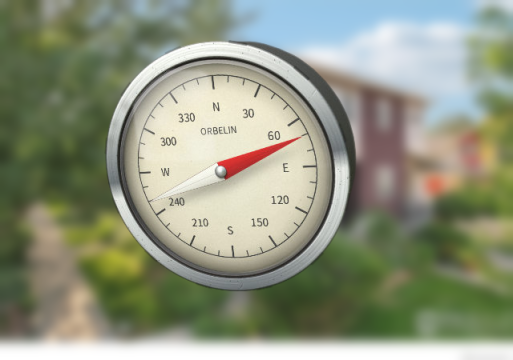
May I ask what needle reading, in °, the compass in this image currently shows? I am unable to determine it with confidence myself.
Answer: 70 °
